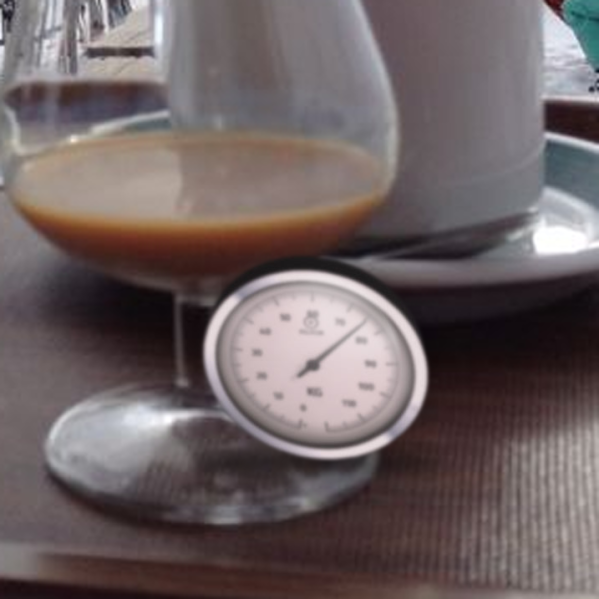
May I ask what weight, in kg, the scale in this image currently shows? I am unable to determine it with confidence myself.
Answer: 75 kg
